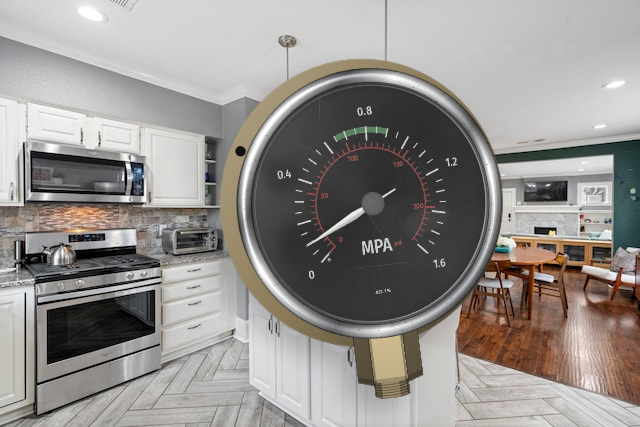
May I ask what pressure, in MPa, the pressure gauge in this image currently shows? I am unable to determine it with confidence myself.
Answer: 0.1 MPa
